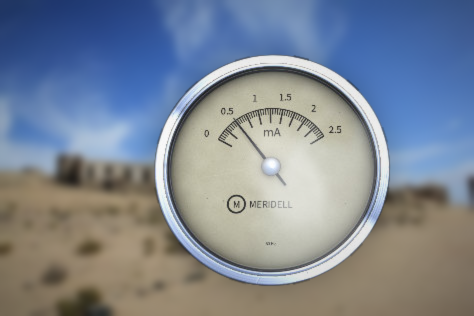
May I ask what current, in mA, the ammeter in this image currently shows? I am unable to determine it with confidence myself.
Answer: 0.5 mA
